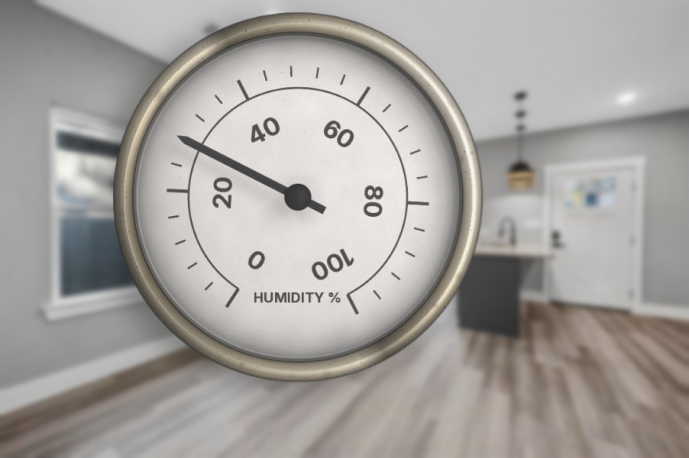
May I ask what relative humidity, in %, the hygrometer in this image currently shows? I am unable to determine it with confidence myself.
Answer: 28 %
